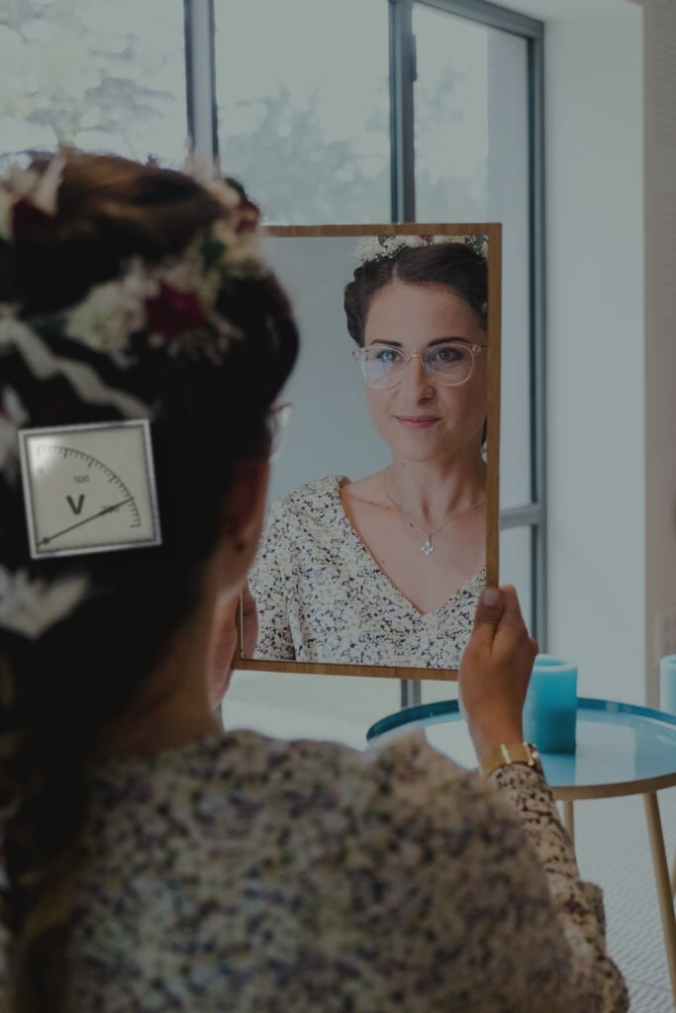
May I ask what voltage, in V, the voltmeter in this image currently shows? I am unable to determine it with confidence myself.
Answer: 200 V
